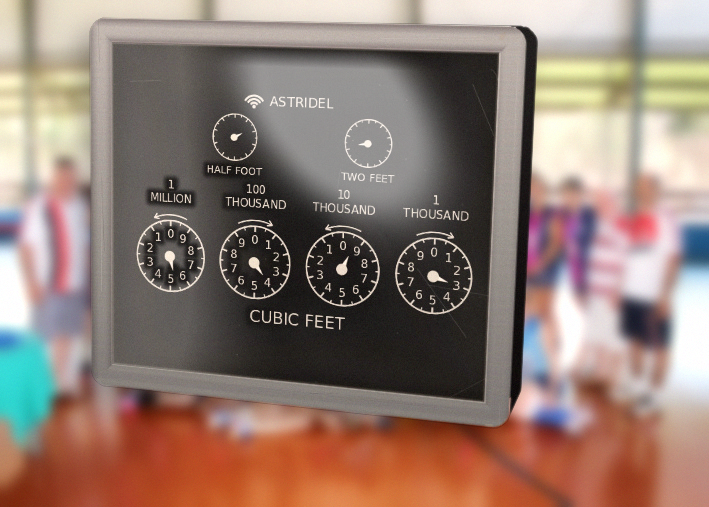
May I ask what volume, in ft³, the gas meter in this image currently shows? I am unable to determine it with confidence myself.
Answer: 539300 ft³
